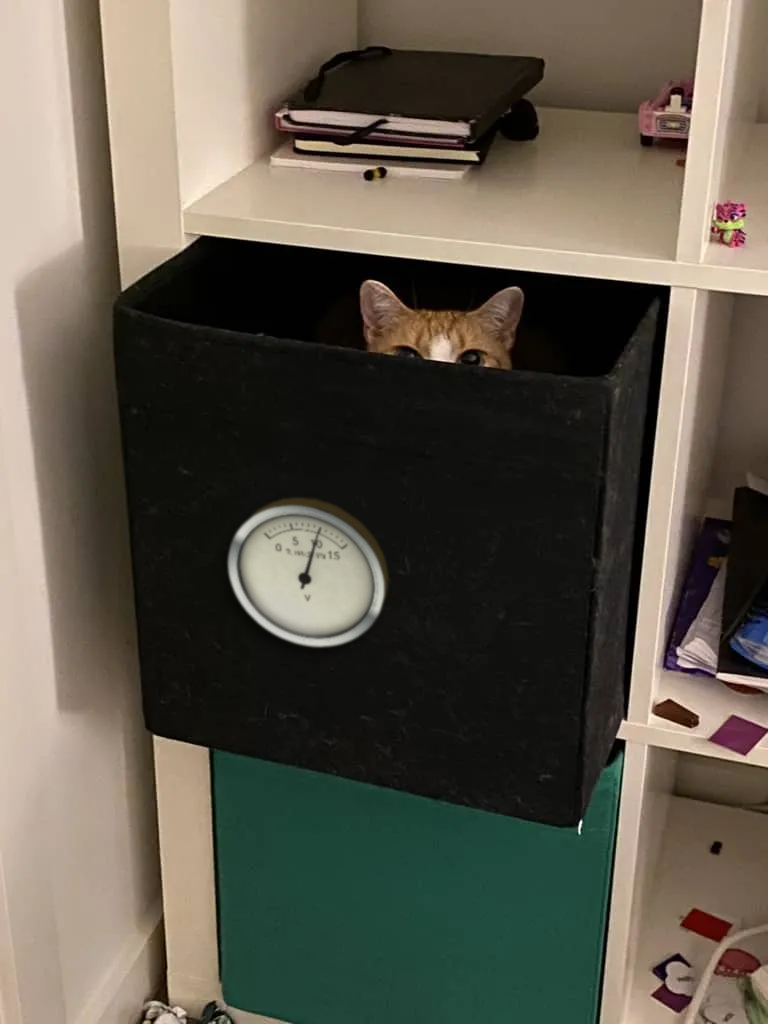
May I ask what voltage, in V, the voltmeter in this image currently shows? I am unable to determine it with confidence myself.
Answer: 10 V
